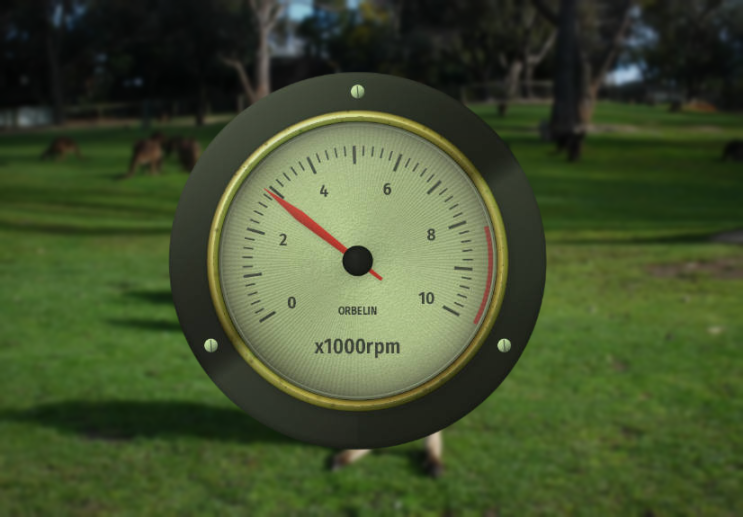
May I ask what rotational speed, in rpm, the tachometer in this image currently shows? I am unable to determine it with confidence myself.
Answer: 2900 rpm
